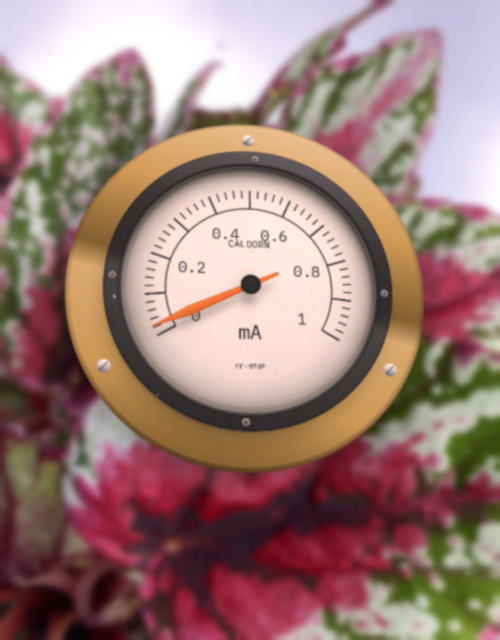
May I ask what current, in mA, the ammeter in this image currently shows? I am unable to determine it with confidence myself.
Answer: 0.02 mA
